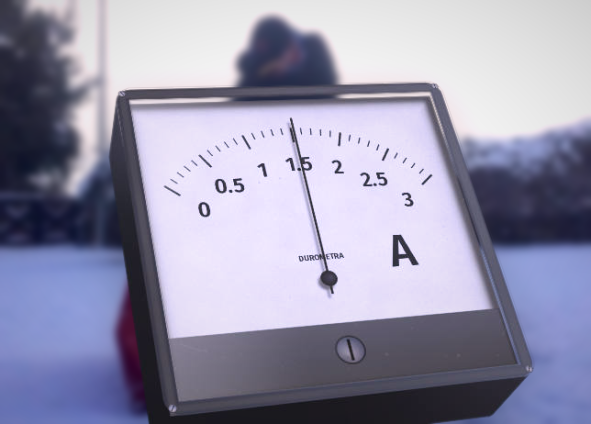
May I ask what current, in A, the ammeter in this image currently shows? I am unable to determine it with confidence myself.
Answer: 1.5 A
